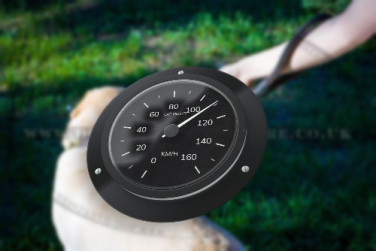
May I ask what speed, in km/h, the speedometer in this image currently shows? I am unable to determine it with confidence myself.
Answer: 110 km/h
